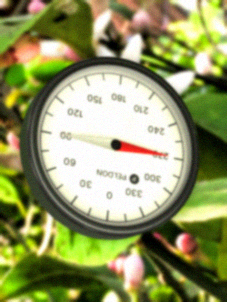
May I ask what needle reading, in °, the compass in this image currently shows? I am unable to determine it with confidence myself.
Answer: 270 °
